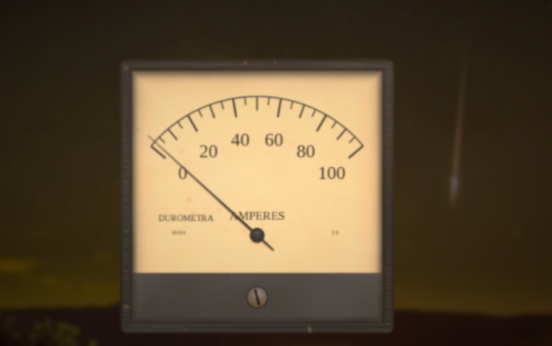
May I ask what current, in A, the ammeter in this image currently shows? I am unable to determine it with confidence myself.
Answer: 2.5 A
